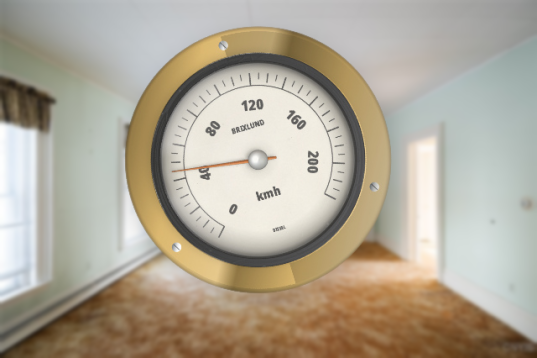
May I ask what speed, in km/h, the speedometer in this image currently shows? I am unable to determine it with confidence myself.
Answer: 45 km/h
